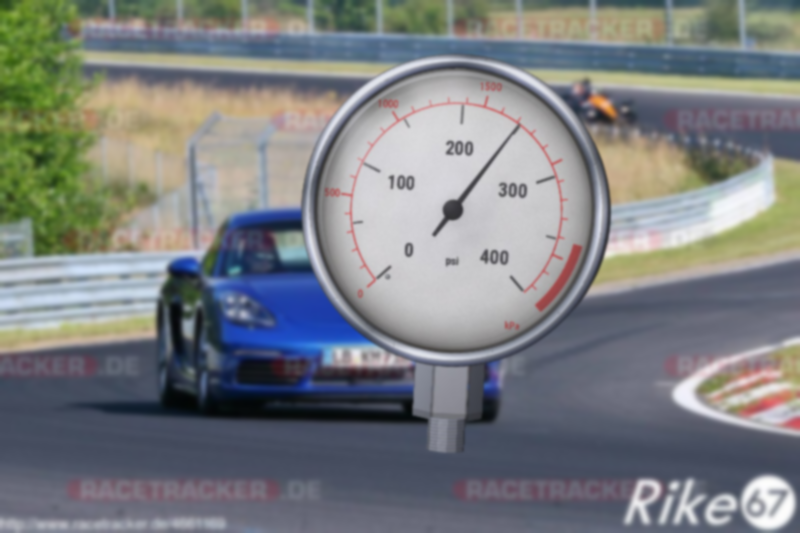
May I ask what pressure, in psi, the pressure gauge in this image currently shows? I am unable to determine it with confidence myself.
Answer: 250 psi
